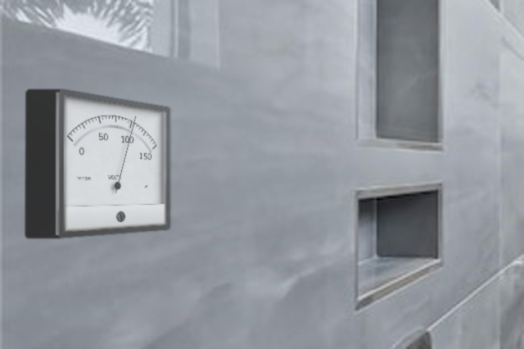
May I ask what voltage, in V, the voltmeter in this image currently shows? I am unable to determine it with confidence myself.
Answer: 100 V
